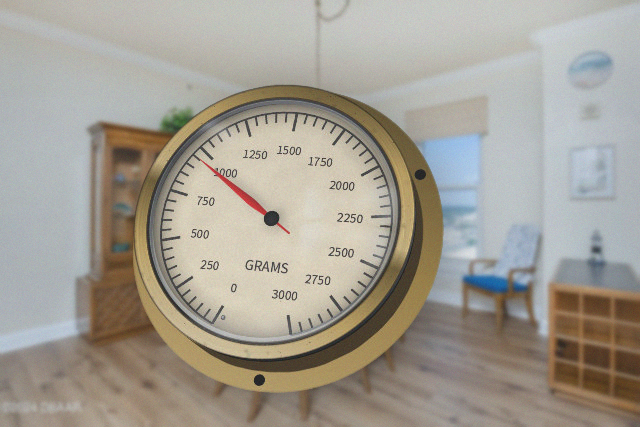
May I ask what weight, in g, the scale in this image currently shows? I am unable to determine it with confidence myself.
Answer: 950 g
